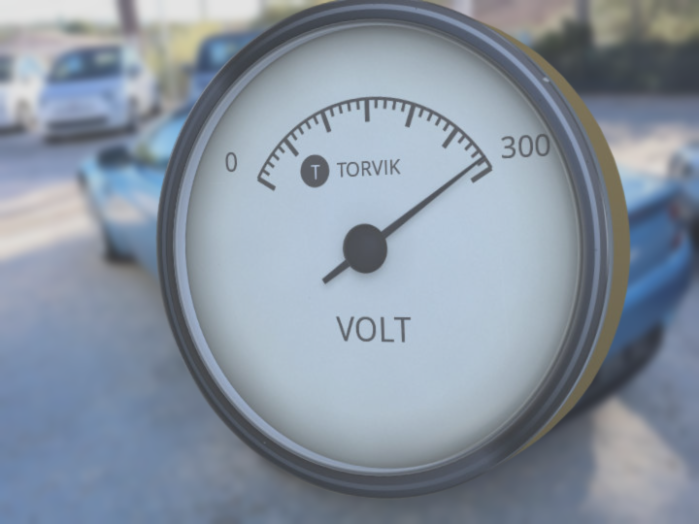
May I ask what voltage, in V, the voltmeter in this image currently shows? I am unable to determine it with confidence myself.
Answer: 290 V
